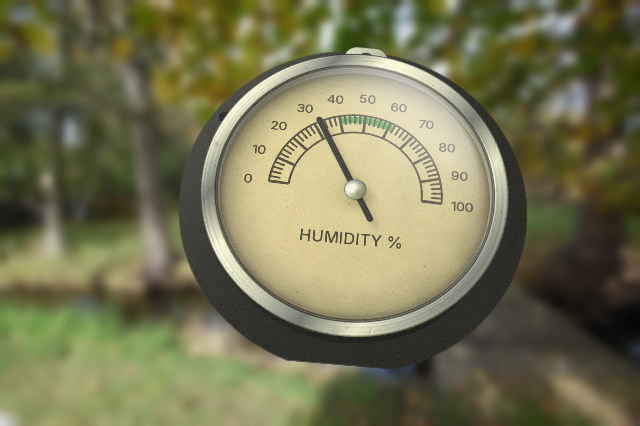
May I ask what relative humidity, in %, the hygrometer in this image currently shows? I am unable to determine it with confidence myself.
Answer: 32 %
